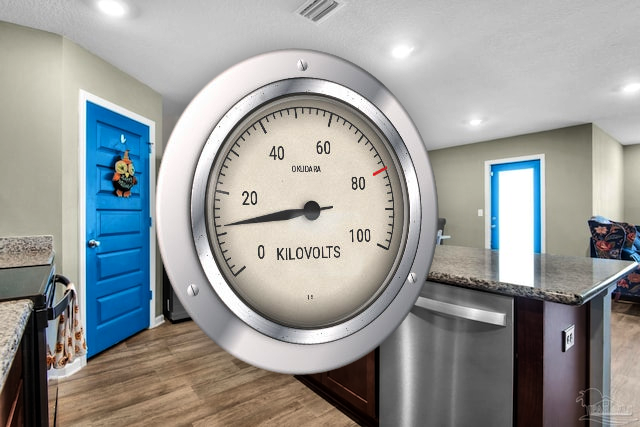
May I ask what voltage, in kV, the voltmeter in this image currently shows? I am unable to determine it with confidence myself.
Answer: 12 kV
